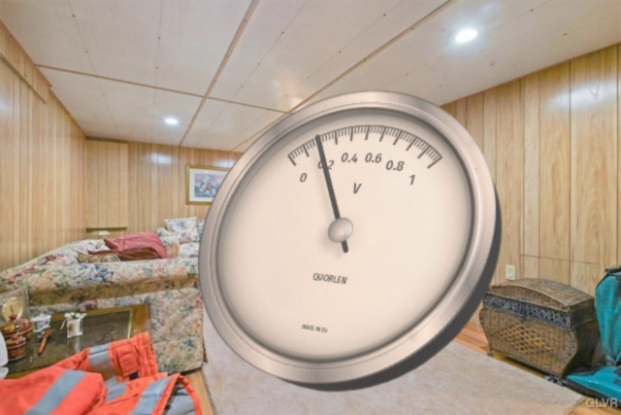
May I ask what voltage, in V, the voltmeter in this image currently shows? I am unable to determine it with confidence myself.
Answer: 0.2 V
